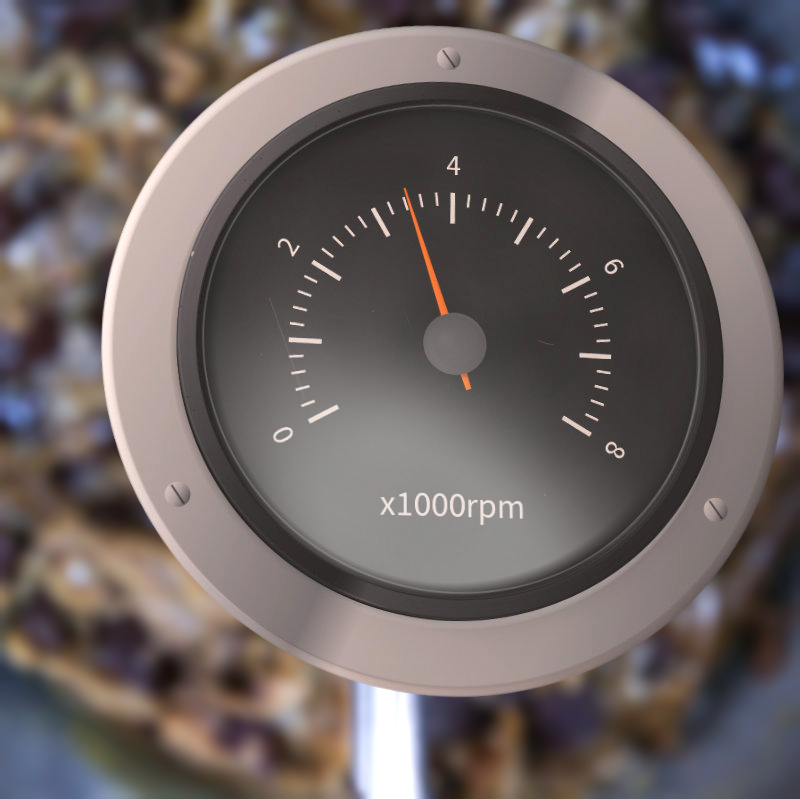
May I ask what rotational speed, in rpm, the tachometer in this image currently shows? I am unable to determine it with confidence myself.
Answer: 3400 rpm
